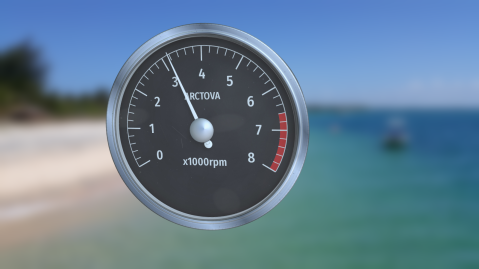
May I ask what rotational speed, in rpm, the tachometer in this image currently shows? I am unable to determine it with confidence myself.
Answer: 3200 rpm
